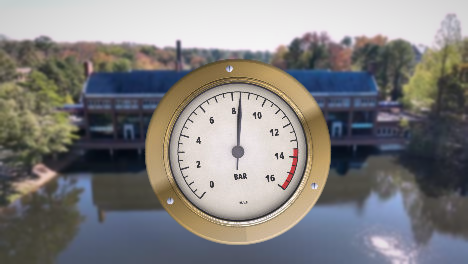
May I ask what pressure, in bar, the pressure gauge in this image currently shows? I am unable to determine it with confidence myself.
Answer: 8.5 bar
